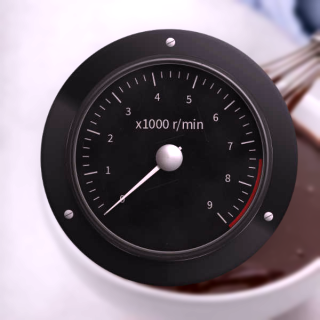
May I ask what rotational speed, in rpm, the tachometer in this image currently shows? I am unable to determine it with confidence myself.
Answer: 0 rpm
